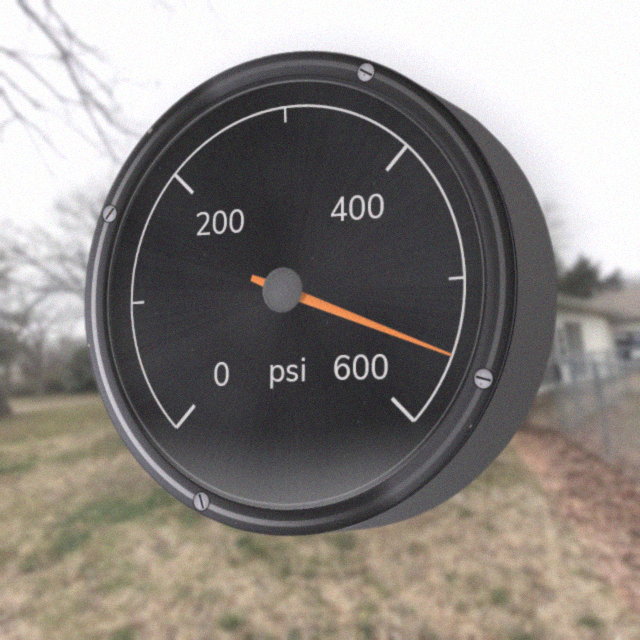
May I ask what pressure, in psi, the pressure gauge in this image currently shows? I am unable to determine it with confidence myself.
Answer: 550 psi
